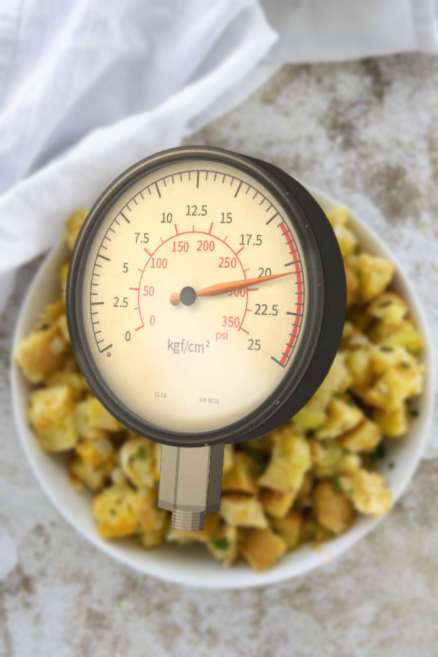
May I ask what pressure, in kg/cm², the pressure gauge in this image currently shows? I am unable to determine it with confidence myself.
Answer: 20.5 kg/cm²
